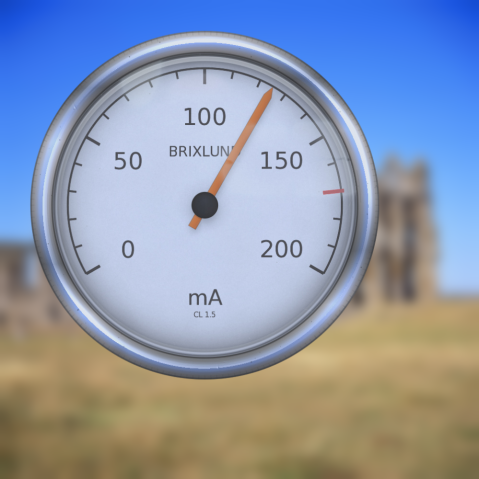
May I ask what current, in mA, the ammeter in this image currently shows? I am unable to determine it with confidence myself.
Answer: 125 mA
